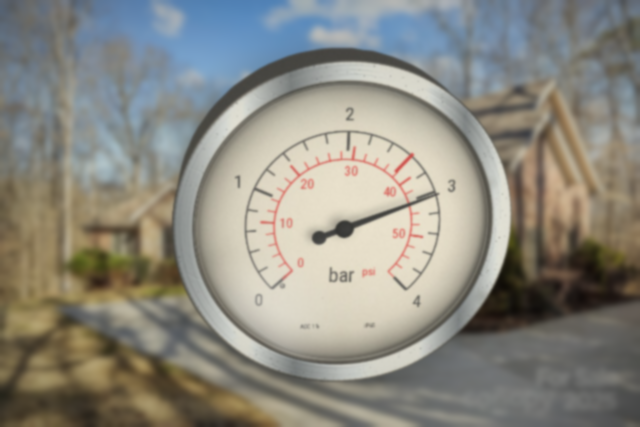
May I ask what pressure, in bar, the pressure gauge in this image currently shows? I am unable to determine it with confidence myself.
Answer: 3 bar
